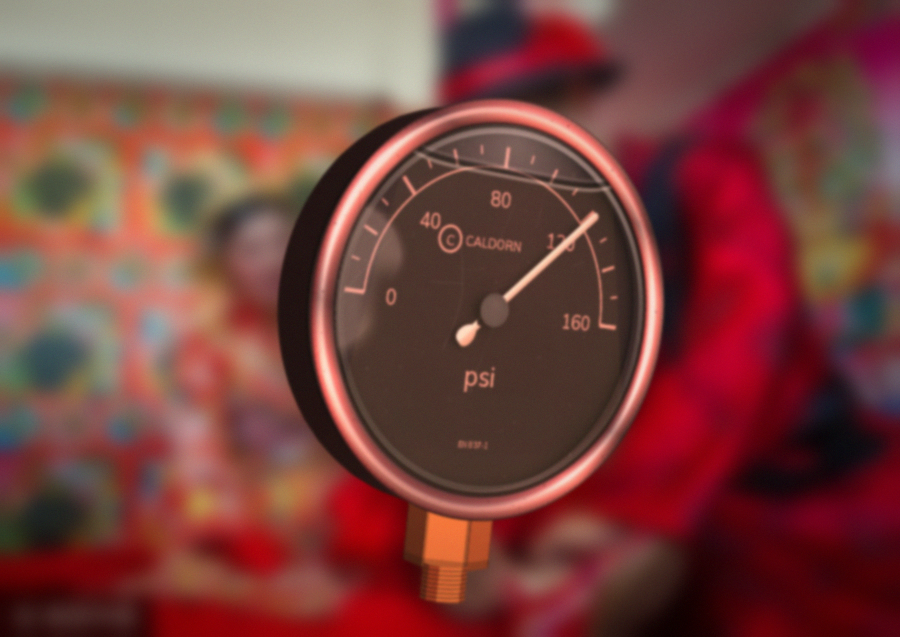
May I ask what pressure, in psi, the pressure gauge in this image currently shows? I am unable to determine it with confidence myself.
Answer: 120 psi
